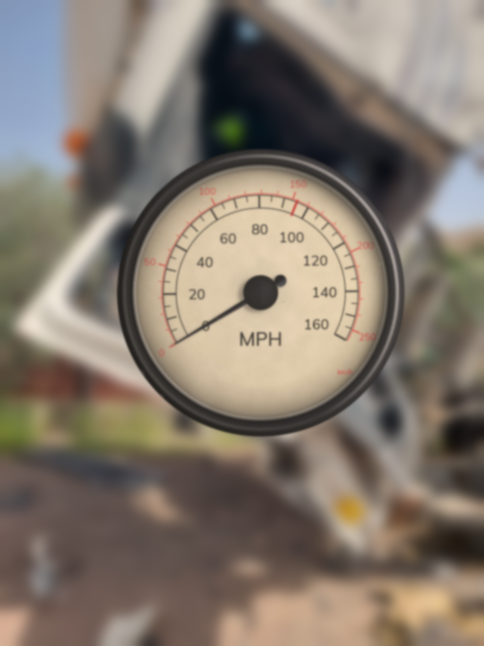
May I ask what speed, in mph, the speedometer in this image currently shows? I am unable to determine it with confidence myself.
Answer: 0 mph
